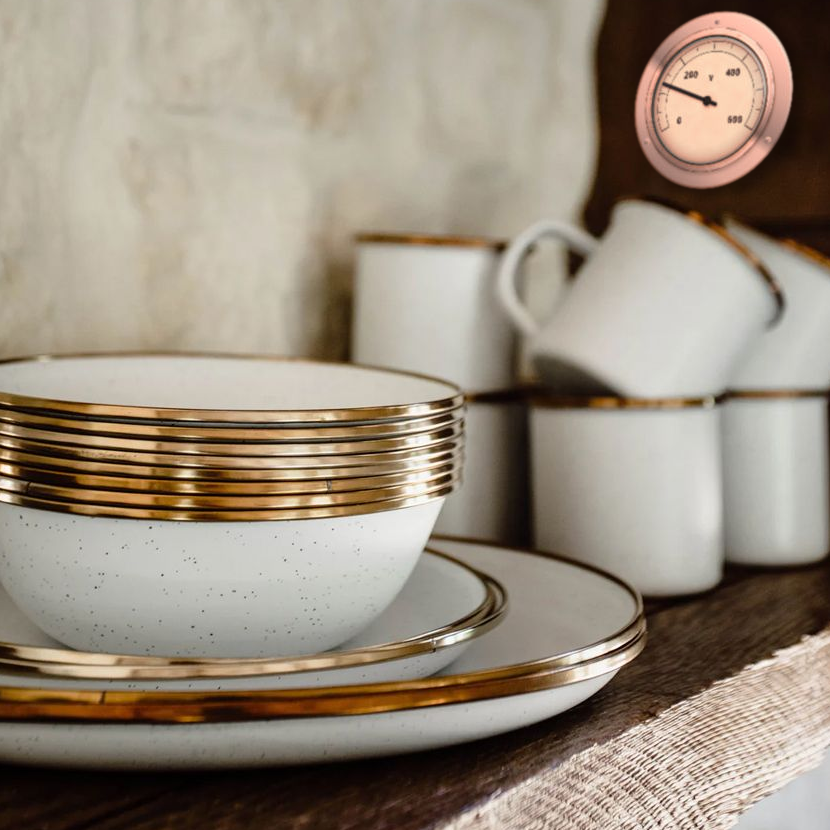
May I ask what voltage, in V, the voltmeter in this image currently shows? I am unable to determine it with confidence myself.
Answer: 125 V
